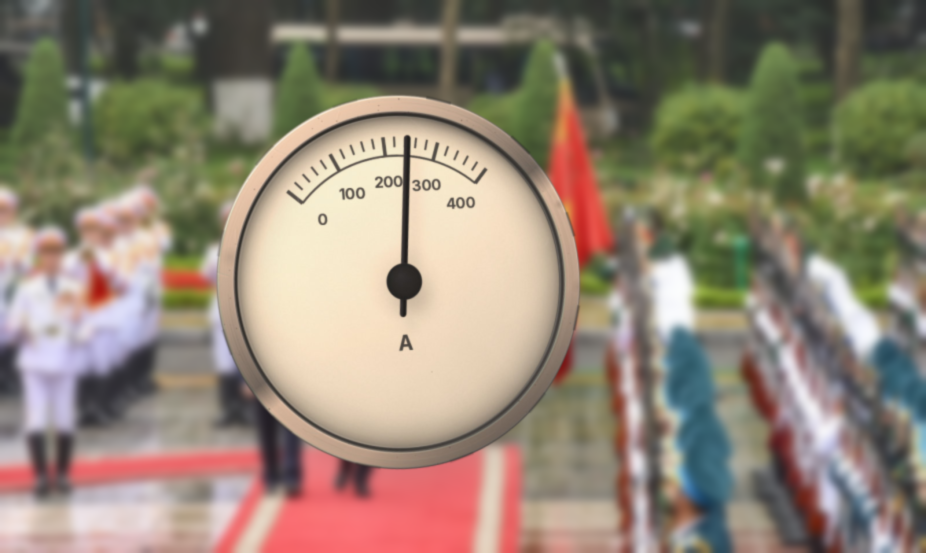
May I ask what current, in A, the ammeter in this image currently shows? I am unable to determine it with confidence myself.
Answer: 240 A
